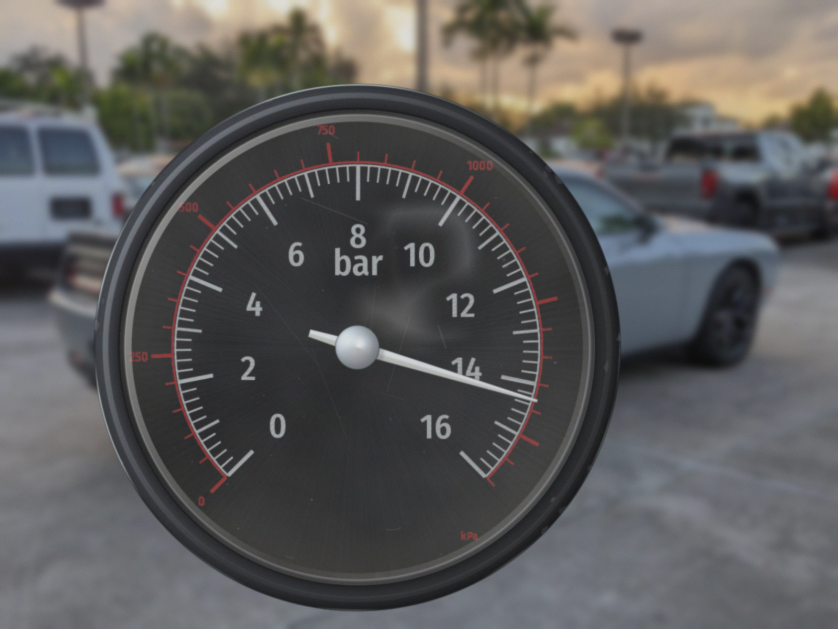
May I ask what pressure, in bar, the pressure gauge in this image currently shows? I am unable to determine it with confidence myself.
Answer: 14.3 bar
